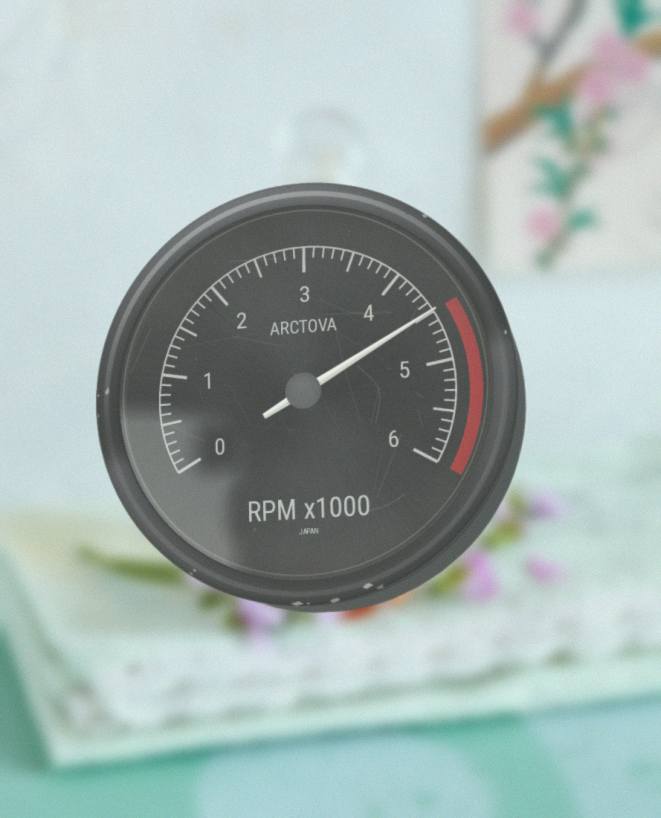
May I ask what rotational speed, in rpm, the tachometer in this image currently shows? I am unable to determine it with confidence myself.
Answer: 4500 rpm
